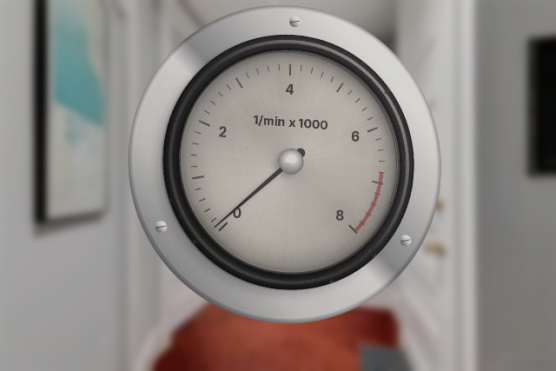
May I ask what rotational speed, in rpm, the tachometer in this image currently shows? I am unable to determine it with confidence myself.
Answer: 100 rpm
